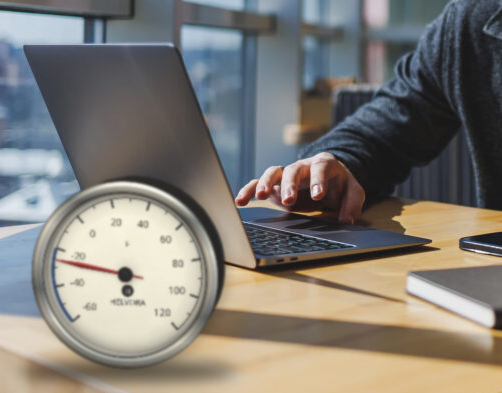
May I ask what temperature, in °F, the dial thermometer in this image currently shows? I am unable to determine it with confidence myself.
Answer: -25 °F
